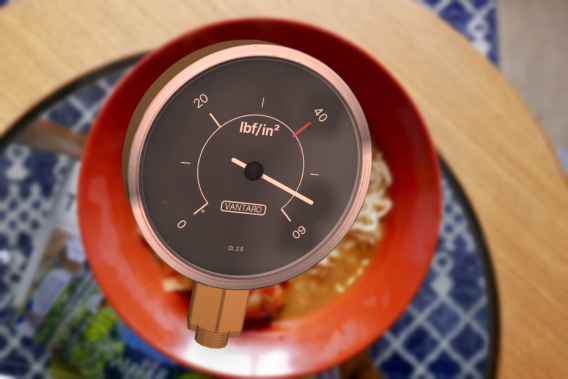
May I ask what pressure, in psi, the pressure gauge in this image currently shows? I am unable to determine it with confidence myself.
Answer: 55 psi
